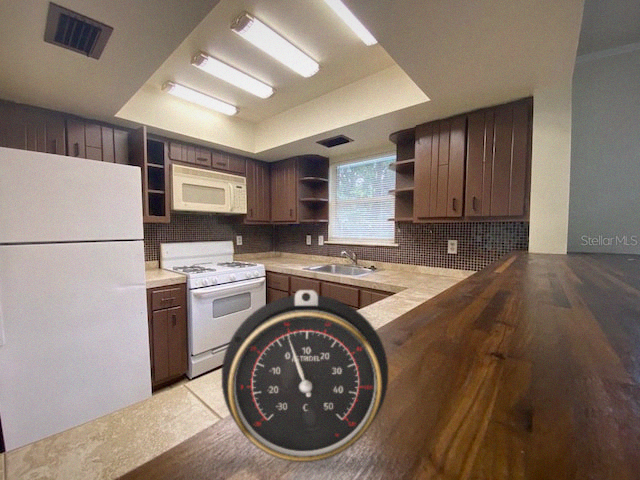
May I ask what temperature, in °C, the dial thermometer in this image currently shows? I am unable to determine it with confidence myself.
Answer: 4 °C
